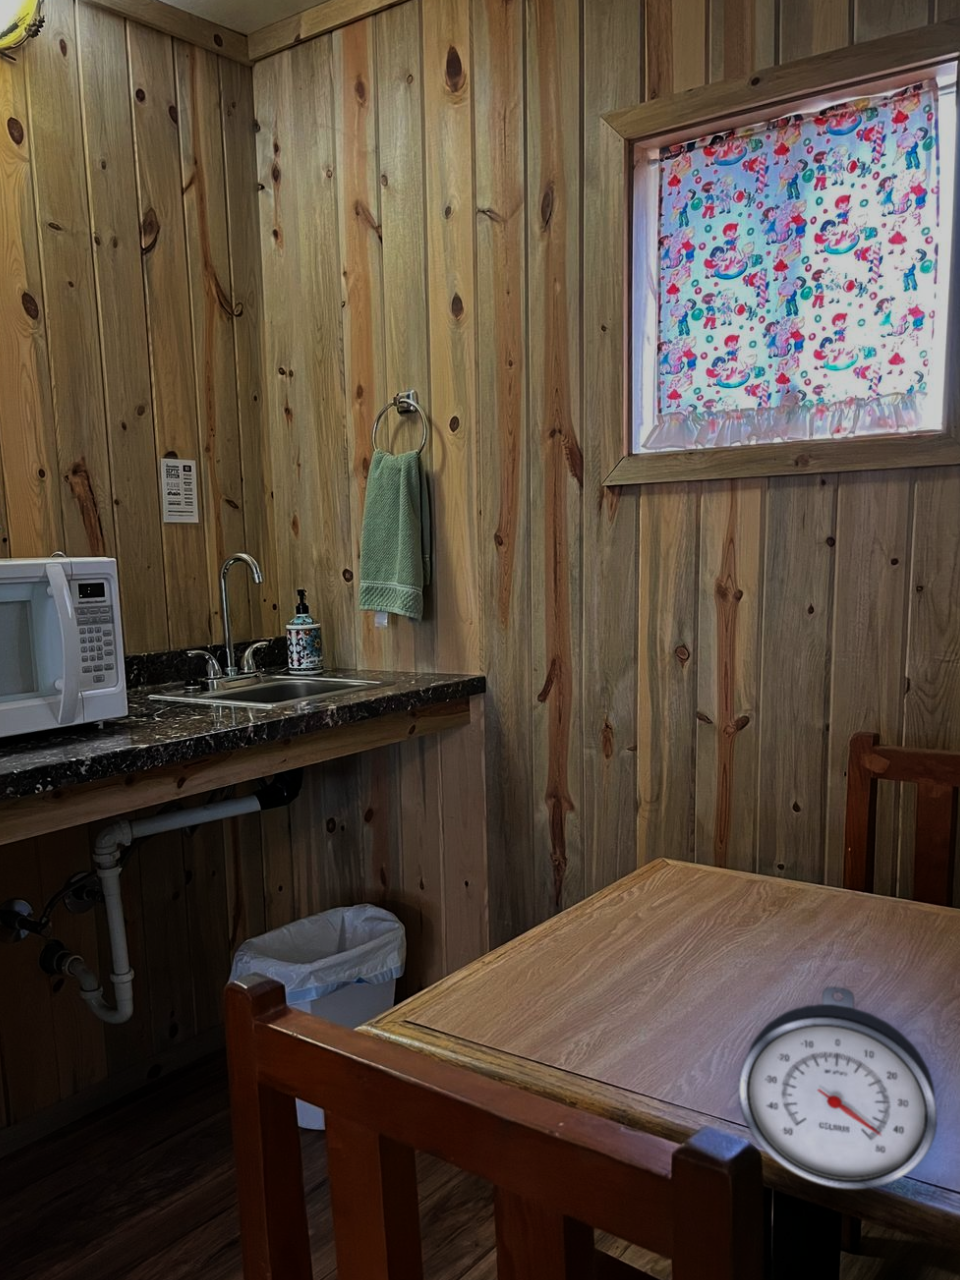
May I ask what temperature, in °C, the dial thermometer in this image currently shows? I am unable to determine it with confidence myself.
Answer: 45 °C
